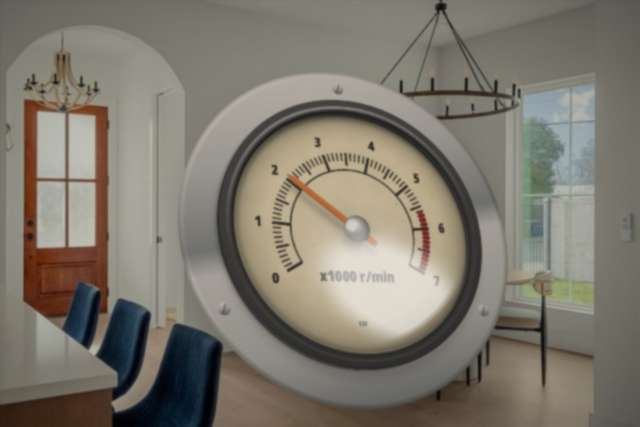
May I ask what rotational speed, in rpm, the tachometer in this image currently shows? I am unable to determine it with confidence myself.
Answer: 2000 rpm
